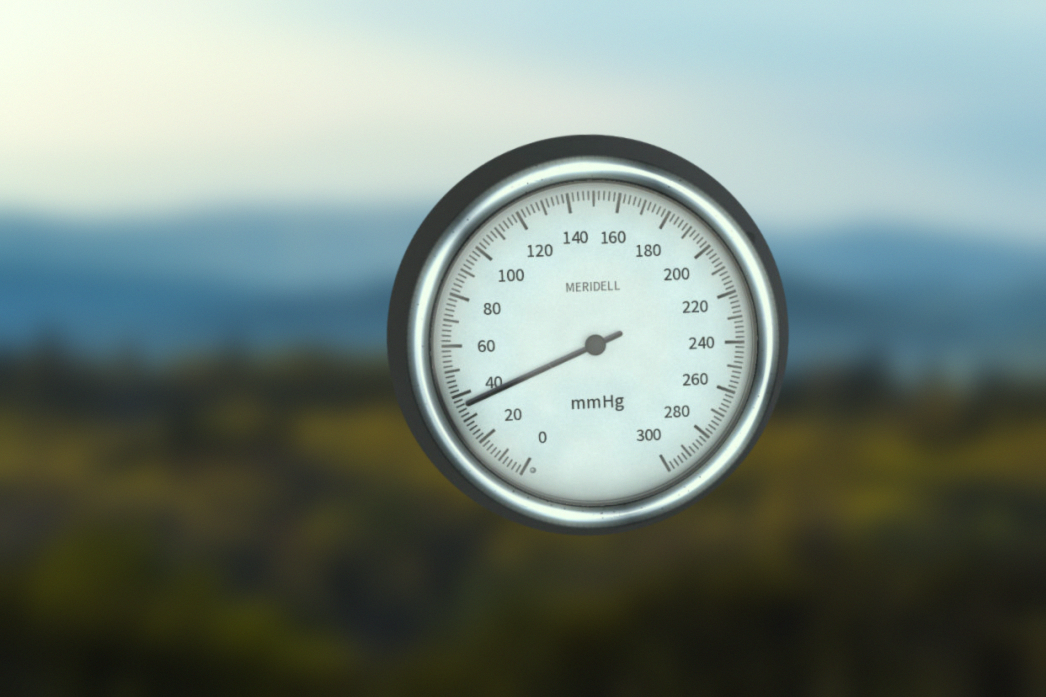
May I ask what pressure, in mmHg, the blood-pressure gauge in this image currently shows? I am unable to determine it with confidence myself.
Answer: 36 mmHg
